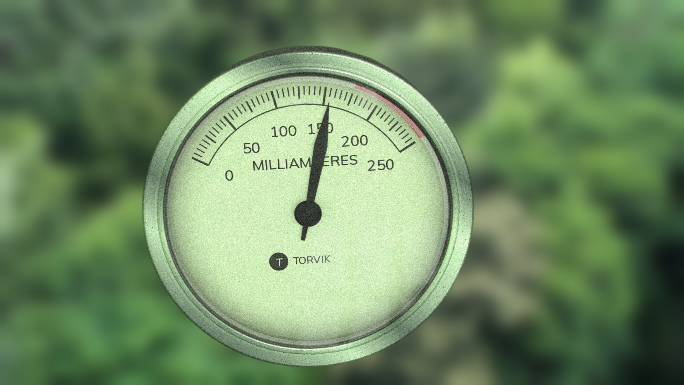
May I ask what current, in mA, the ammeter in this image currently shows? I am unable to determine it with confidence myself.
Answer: 155 mA
